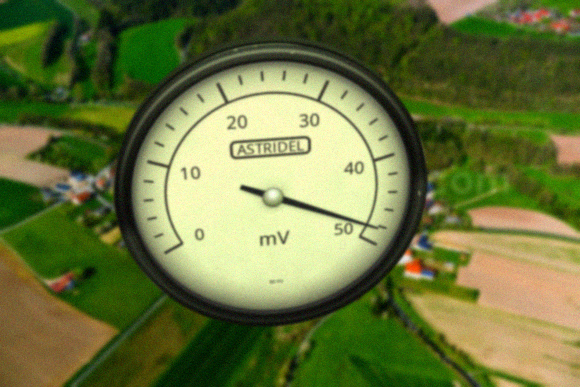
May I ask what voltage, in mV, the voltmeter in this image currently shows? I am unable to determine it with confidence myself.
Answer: 48 mV
